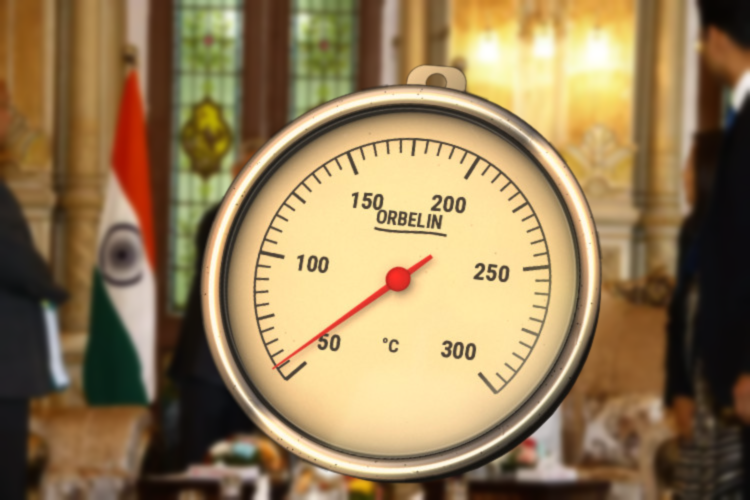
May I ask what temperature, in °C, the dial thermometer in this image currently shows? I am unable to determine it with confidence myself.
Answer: 55 °C
